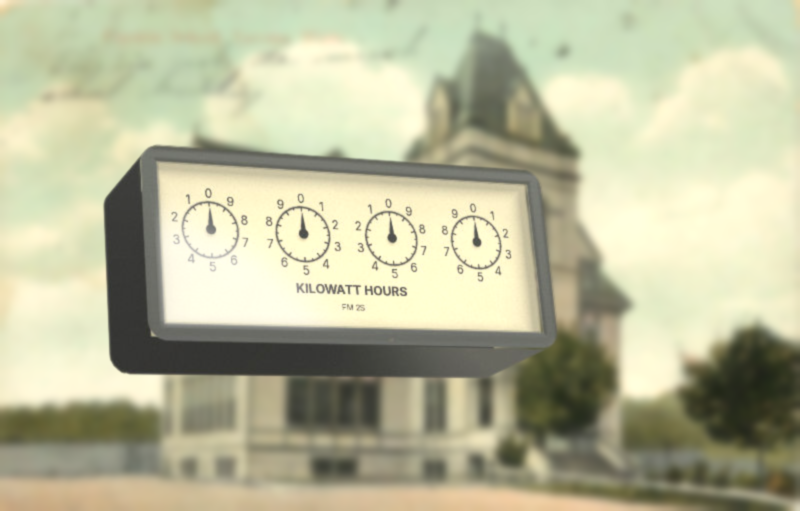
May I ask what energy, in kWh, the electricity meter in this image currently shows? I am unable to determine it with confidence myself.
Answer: 0 kWh
